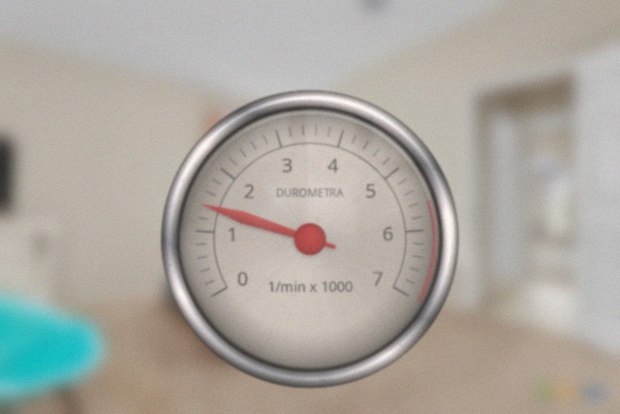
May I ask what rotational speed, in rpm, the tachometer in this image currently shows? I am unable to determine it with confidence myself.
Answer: 1400 rpm
